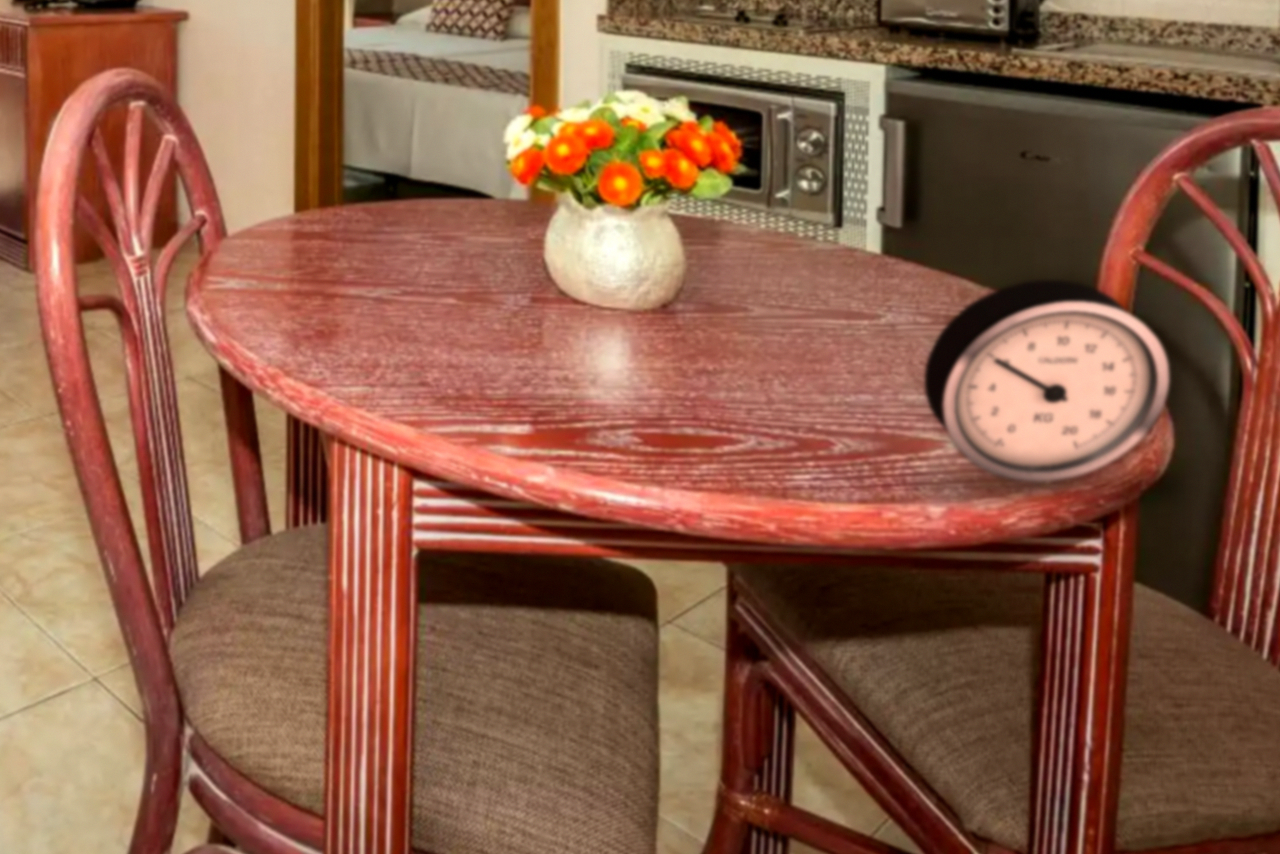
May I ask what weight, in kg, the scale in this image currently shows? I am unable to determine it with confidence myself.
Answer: 6 kg
